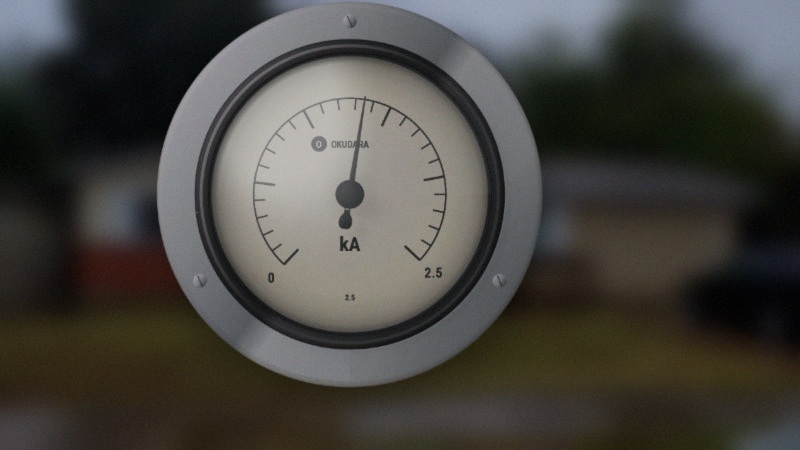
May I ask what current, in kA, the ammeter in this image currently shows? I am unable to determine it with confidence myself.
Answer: 1.35 kA
